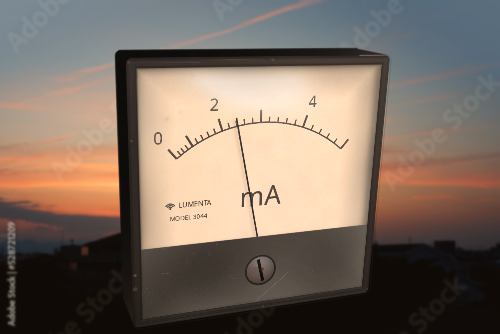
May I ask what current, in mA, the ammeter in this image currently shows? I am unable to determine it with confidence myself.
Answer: 2.4 mA
